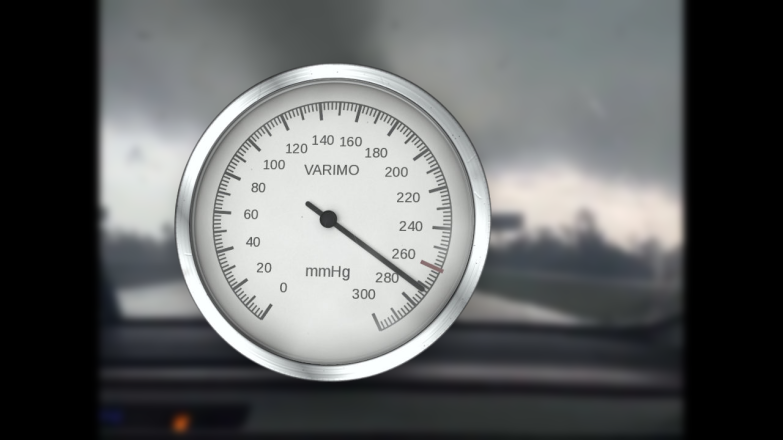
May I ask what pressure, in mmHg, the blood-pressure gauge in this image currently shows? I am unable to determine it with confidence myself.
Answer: 272 mmHg
